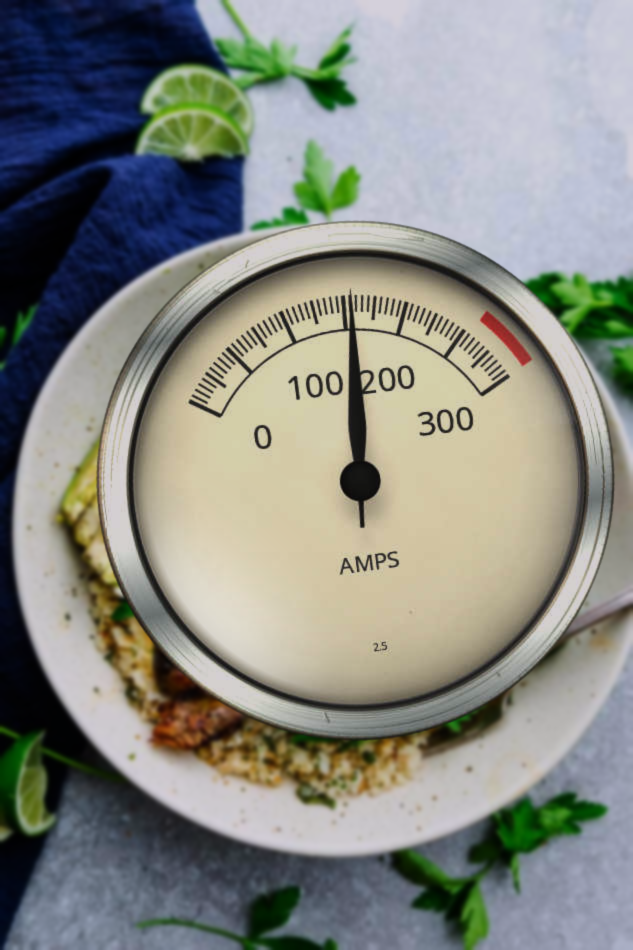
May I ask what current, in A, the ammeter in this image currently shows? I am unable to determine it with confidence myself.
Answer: 155 A
